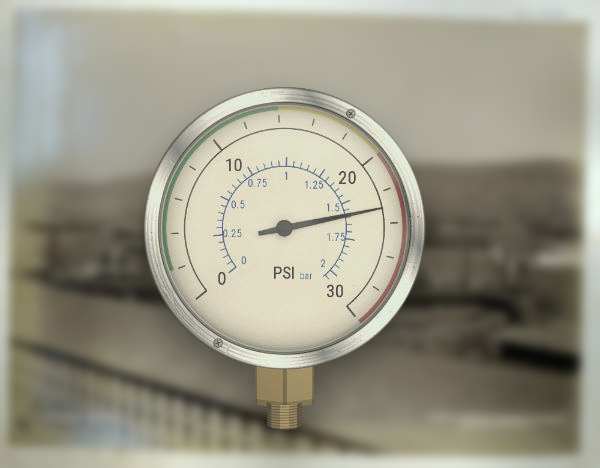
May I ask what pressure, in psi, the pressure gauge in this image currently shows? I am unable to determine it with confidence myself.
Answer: 23 psi
